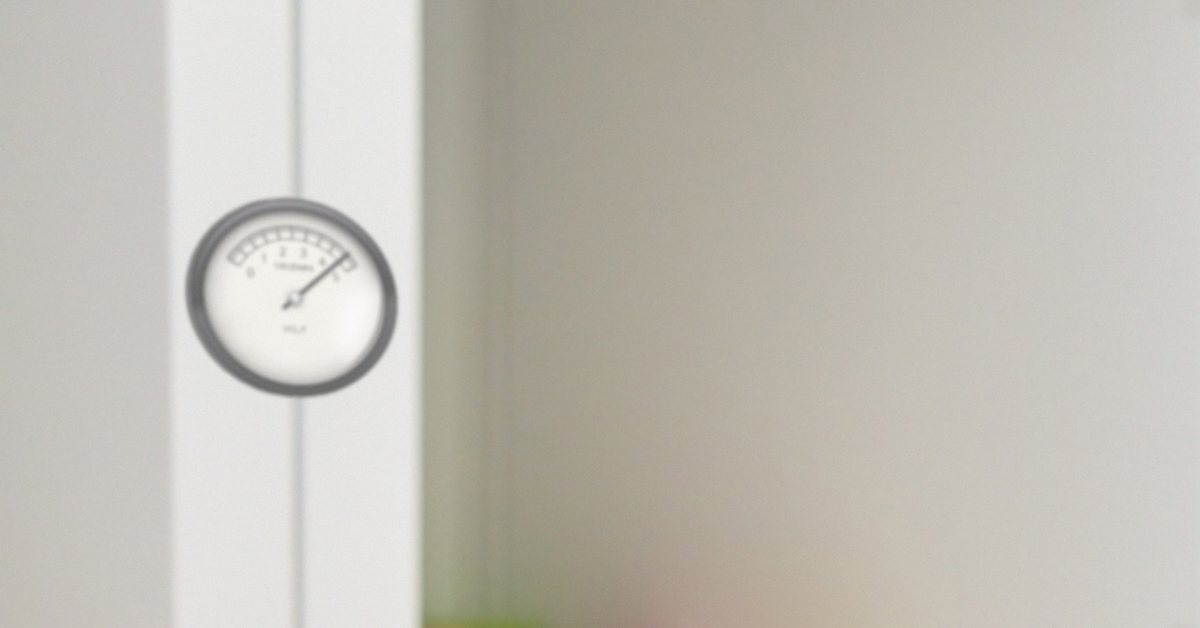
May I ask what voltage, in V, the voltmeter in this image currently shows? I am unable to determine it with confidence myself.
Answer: 4.5 V
